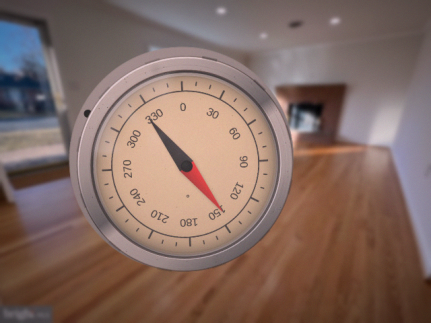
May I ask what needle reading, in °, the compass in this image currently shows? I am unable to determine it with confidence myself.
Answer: 145 °
